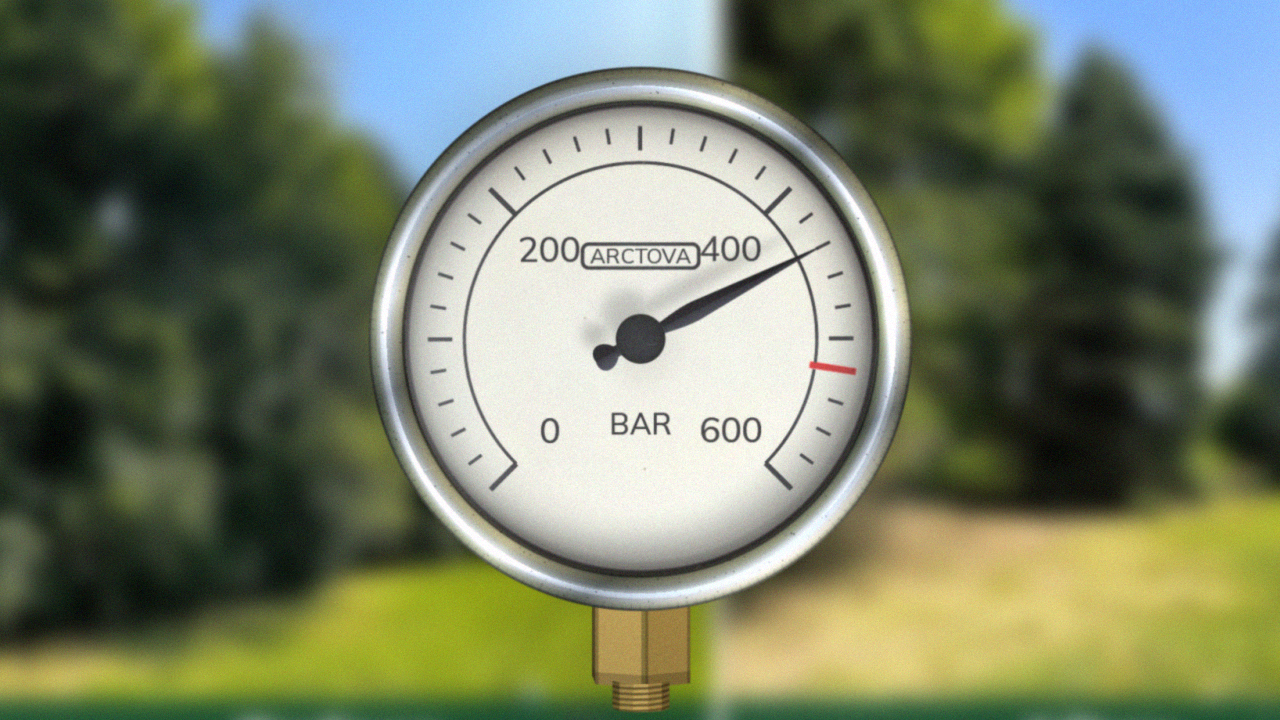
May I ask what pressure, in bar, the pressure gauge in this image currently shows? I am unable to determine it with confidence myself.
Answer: 440 bar
